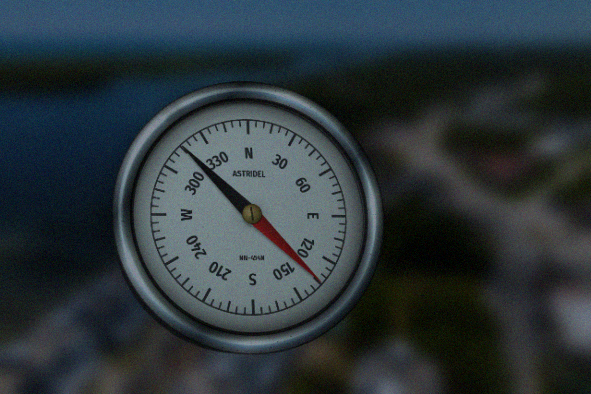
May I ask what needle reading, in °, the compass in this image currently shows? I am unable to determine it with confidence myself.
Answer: 135 °
